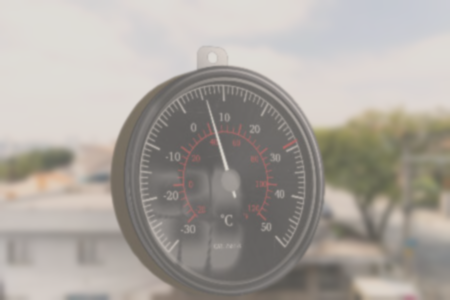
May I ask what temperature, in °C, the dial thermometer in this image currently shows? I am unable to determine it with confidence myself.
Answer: 5 °C
